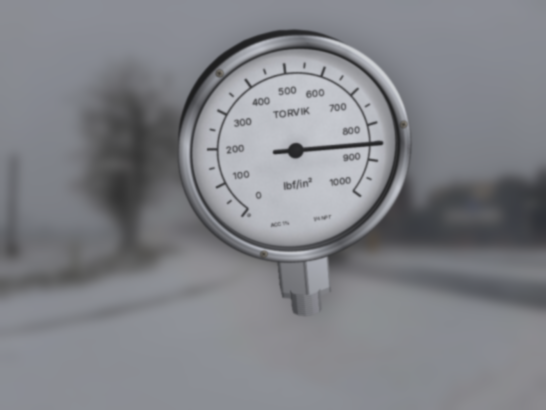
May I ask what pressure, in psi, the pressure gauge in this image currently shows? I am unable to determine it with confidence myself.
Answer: 850 psi
